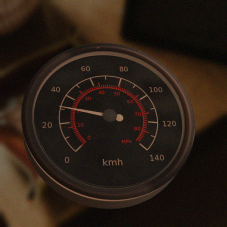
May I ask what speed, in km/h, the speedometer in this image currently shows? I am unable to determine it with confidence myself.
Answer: 30 km/h
